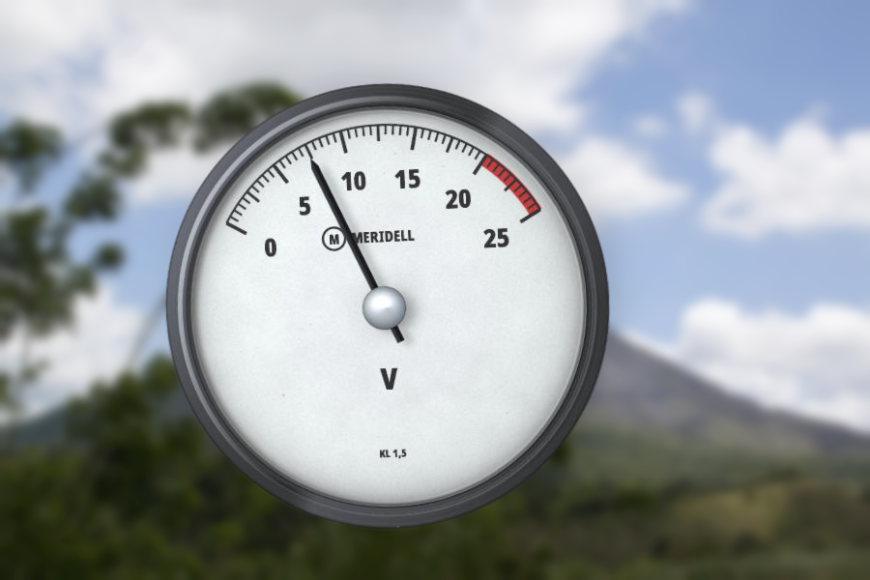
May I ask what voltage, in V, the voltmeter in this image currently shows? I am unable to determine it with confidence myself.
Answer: 7.5 V
